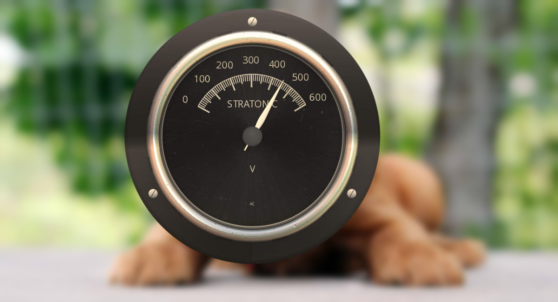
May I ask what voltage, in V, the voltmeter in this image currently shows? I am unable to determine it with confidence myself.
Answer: 450 V
